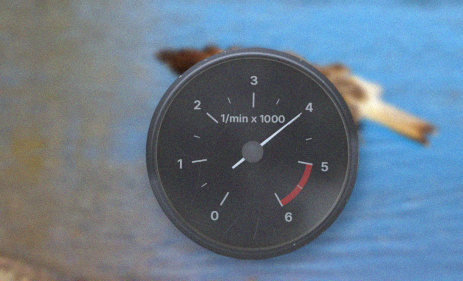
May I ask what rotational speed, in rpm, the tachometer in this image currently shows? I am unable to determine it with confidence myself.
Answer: 4000 rpm
